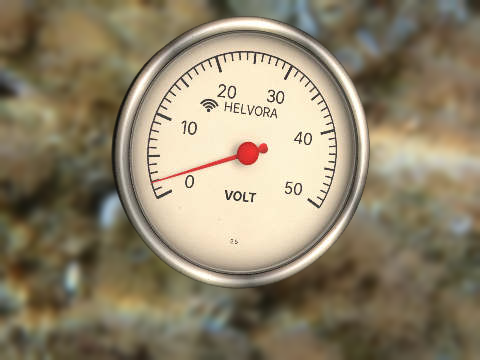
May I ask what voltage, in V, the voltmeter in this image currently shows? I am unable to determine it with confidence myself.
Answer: 2 V
